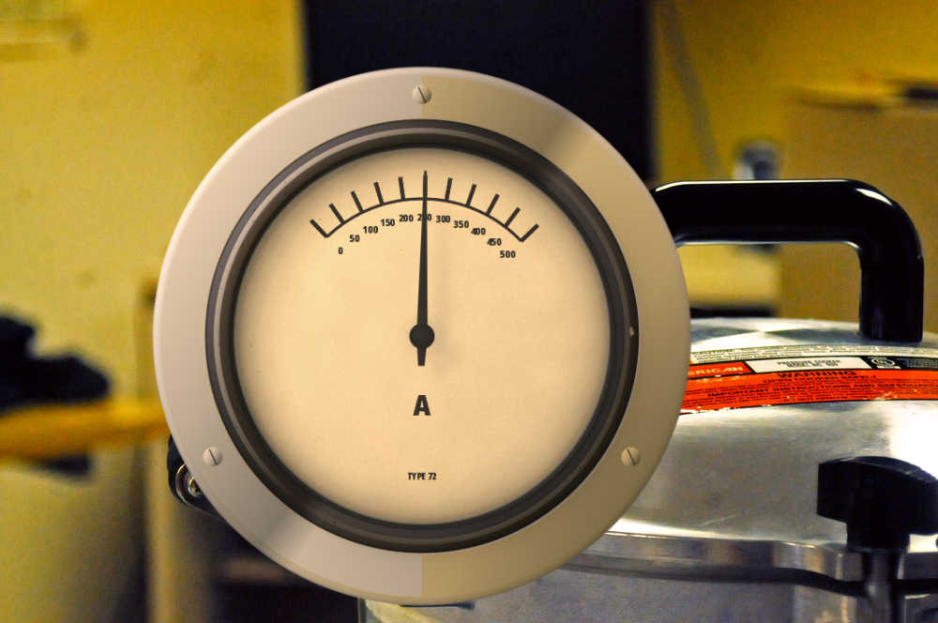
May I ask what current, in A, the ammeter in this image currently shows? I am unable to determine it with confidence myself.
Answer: 250 A
